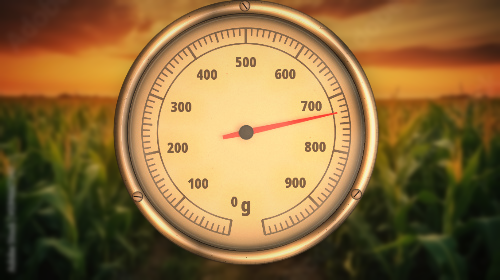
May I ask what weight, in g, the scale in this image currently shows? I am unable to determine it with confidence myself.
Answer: 730 g
